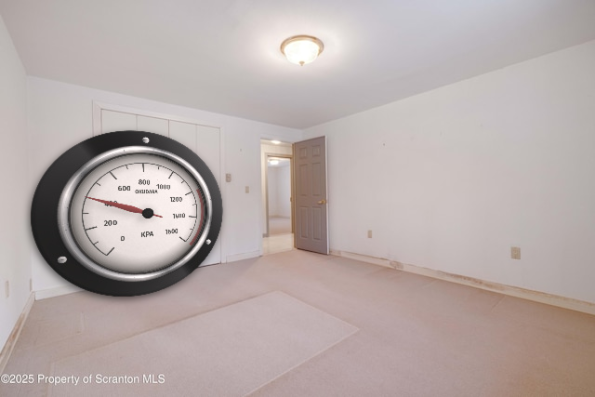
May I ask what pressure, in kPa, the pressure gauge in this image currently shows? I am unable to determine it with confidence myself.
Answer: 400 kPa
